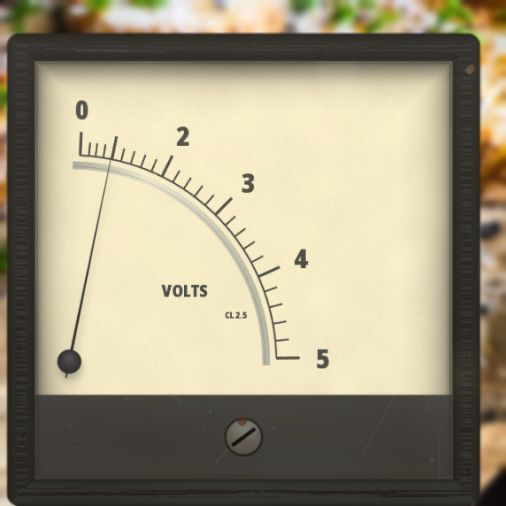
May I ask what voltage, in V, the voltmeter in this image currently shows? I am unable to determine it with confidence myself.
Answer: 1 V
